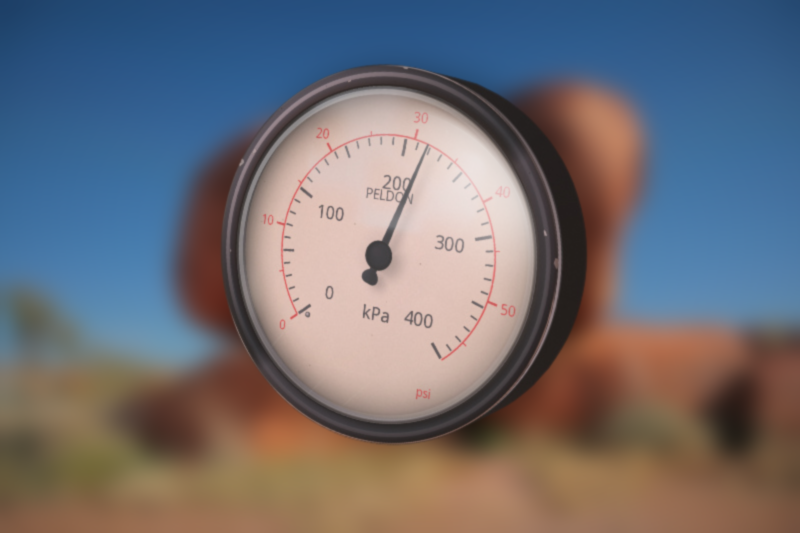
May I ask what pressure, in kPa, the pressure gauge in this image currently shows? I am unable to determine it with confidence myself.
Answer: 220 kPa
